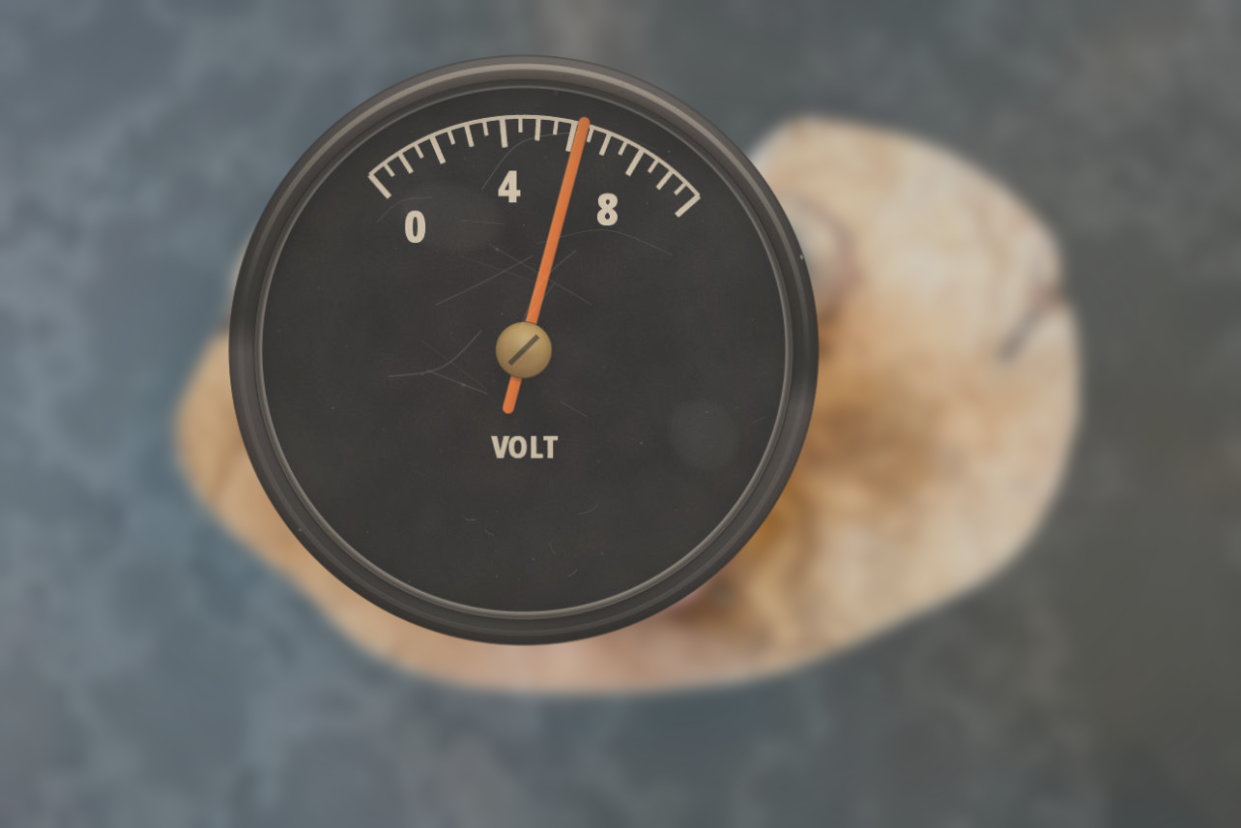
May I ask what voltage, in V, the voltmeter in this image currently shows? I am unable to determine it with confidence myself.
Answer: 6.25 V
